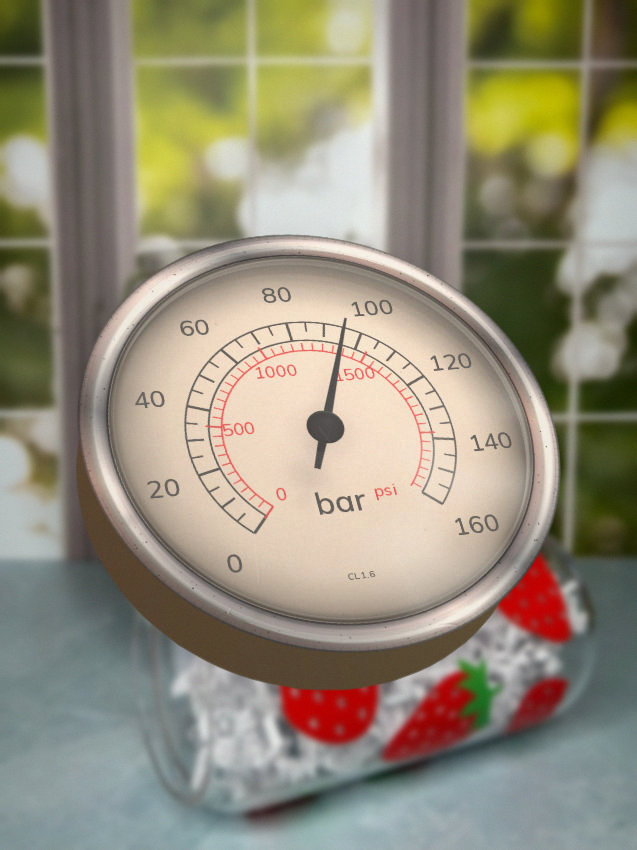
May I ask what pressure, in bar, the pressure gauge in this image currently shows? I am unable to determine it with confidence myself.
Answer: 95 bar
